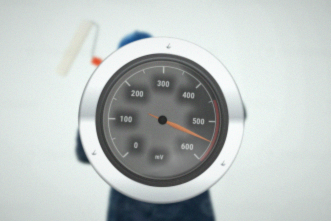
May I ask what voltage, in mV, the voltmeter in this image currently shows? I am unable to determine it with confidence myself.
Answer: 550 mV
